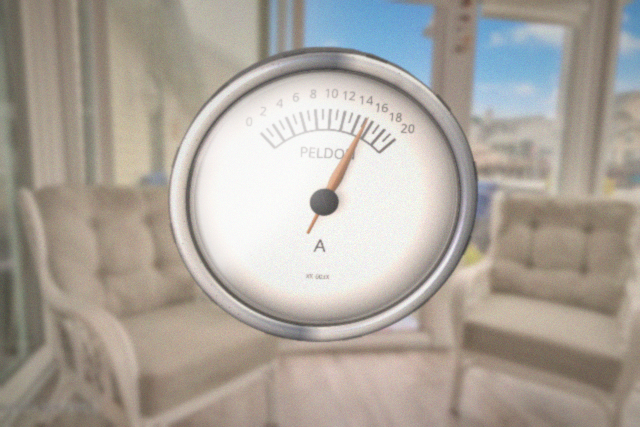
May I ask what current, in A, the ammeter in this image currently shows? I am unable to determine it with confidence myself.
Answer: 15 A
